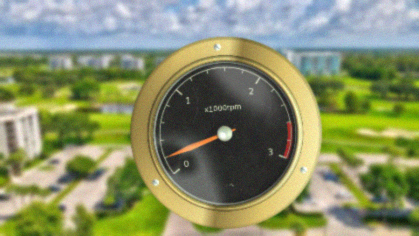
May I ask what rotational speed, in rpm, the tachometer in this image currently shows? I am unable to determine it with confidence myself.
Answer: 200 rpm
